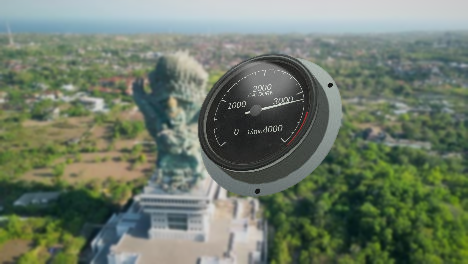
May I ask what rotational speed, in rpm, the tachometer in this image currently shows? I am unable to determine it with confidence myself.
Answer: 3200 rpm
